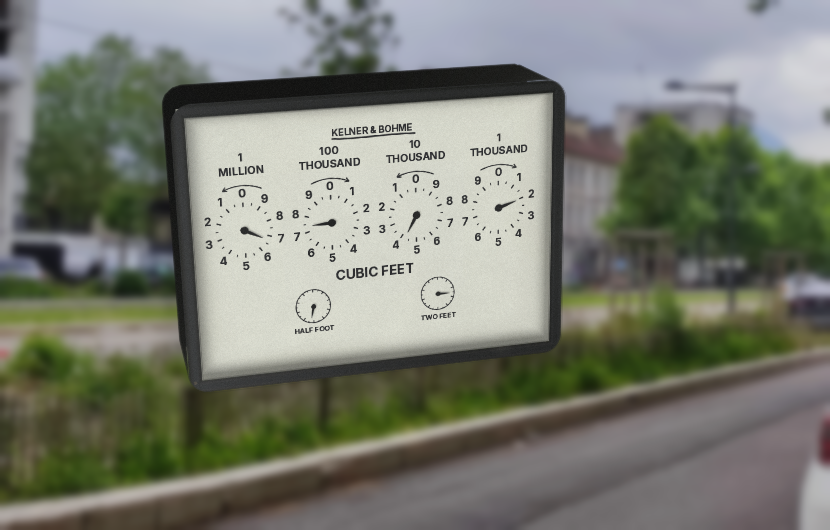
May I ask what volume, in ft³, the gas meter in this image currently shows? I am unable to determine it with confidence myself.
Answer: 674200 ft³
